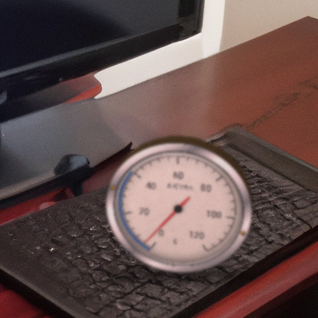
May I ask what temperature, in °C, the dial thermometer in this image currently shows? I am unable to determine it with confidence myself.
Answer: 4 °C
